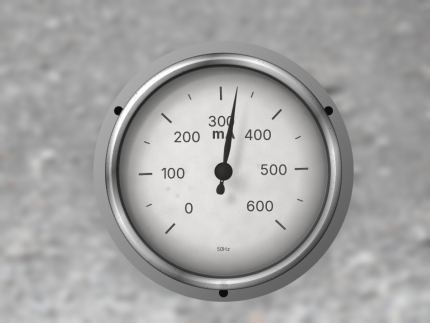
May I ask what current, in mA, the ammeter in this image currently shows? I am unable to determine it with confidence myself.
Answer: 325 mA
